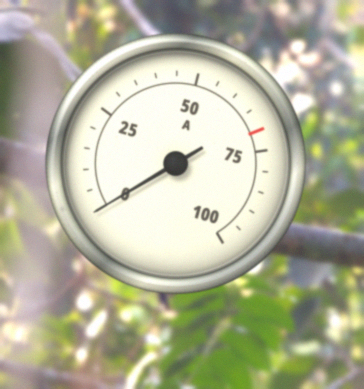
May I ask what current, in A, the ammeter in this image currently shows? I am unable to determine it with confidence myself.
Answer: 0 A
